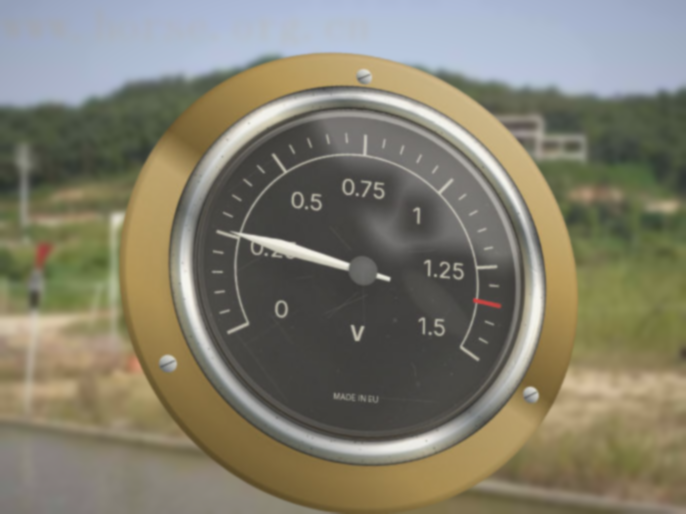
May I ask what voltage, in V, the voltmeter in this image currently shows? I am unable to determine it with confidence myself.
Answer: 0.25 V
